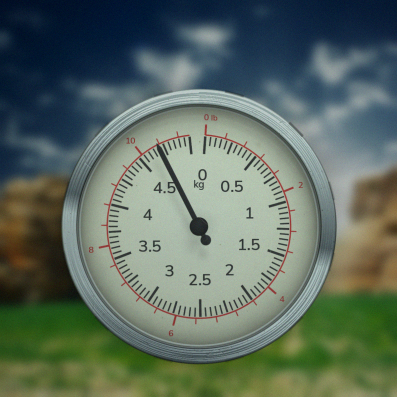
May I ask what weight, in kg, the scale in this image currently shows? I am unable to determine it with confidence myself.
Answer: 4.7 kg
